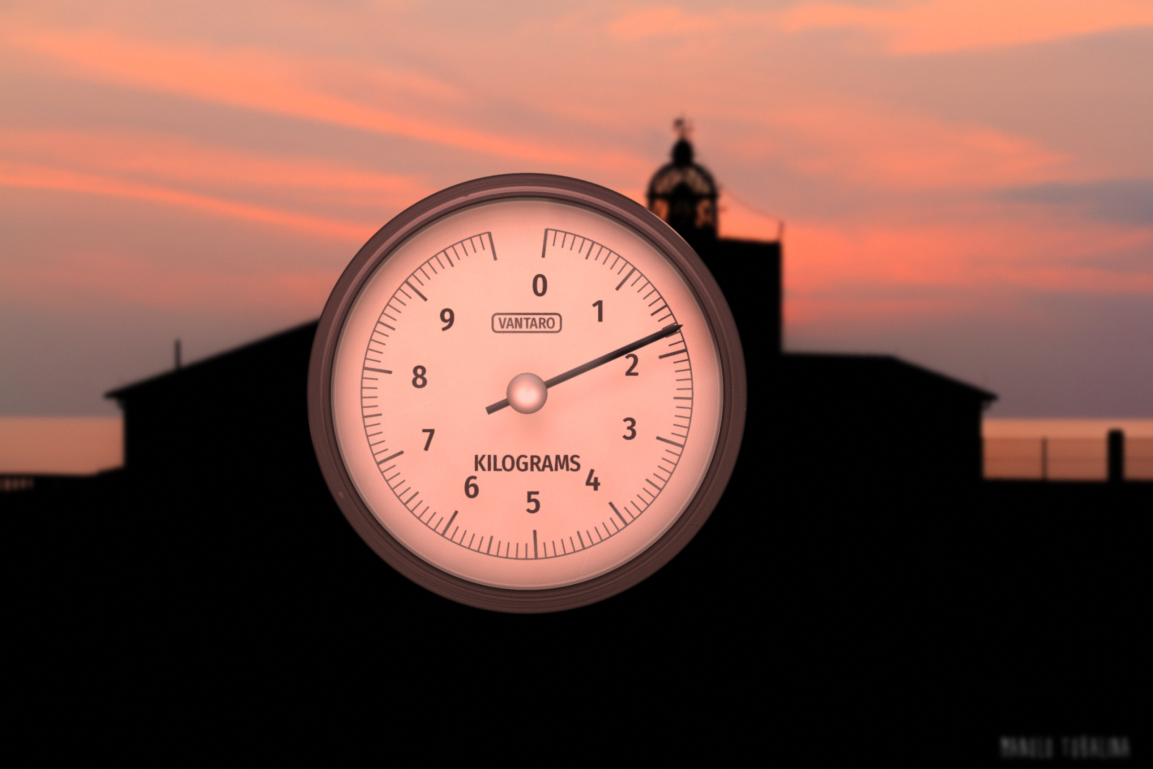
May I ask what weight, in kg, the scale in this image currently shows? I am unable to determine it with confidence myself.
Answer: 1.75 kg
